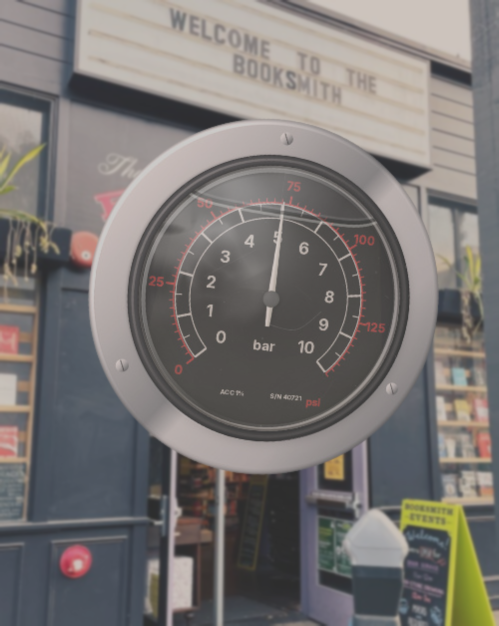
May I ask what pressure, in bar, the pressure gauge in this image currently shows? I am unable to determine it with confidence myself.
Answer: 5 bar
